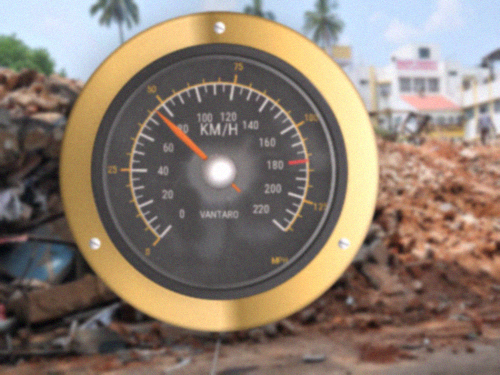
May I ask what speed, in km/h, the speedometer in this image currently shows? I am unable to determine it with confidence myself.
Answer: 75 km/h
